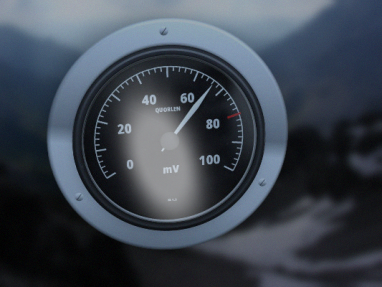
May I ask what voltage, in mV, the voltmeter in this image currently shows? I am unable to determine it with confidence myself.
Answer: 66 mV
